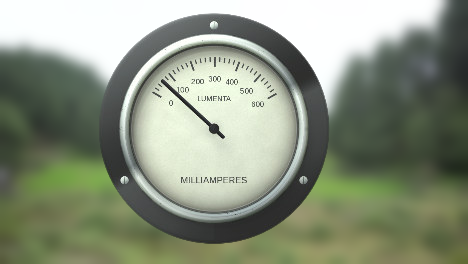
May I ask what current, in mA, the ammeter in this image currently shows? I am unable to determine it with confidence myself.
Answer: 60 mA
